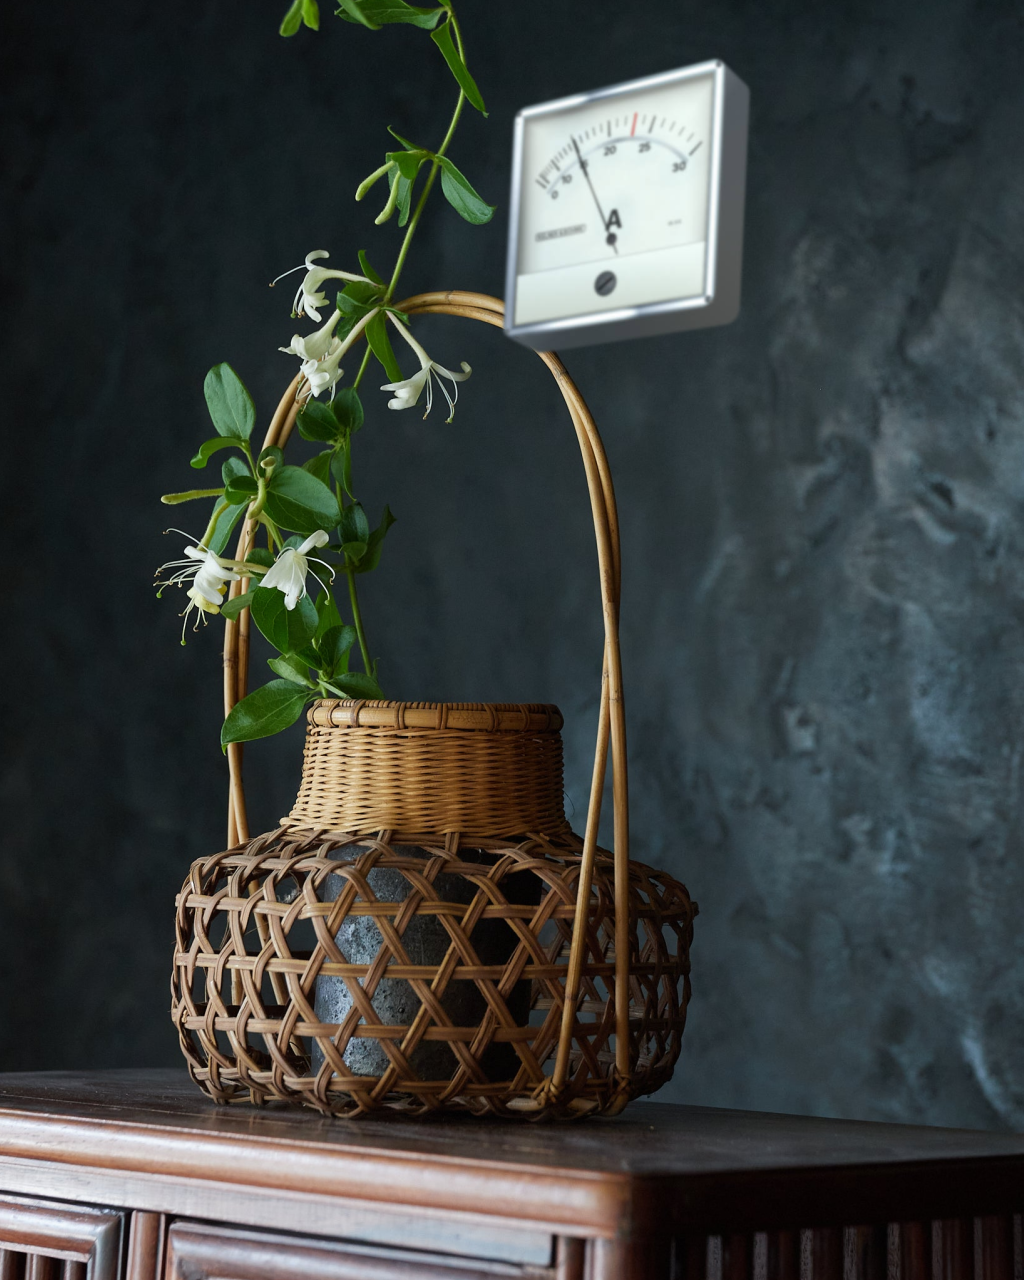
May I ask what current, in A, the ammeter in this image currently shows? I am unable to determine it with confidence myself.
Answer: 15 A
